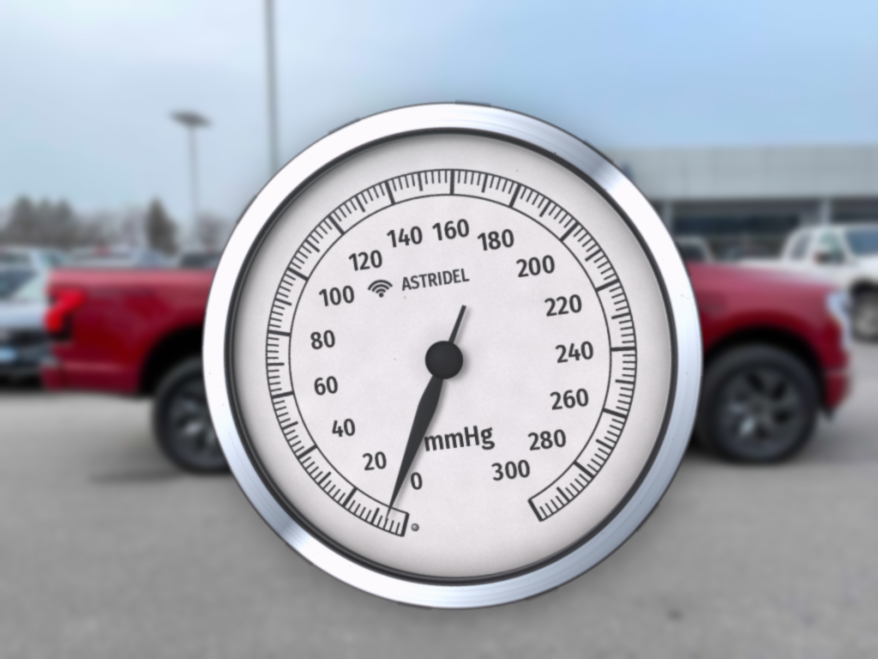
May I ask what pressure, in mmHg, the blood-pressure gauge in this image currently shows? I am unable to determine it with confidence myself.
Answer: 6 mmHg
